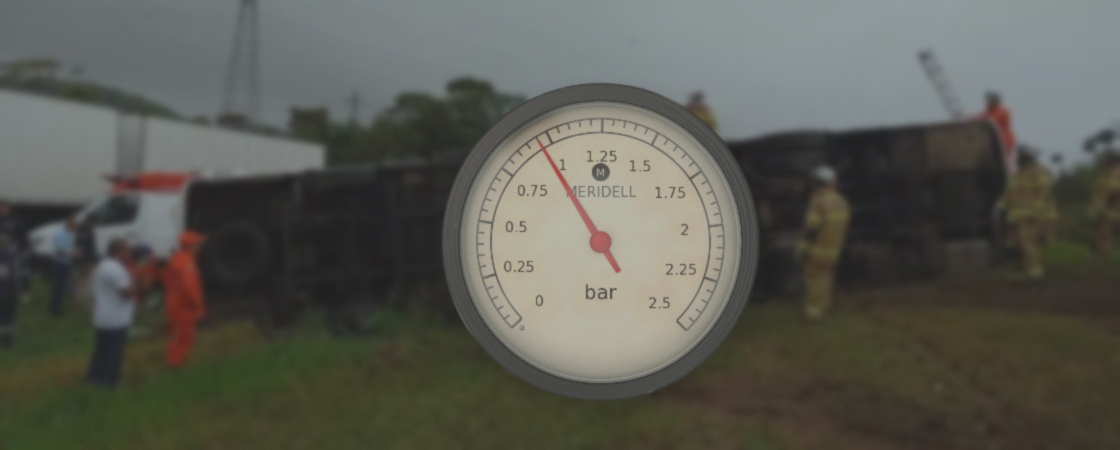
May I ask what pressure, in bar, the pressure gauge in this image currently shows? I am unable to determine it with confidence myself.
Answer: 0.95 bar
